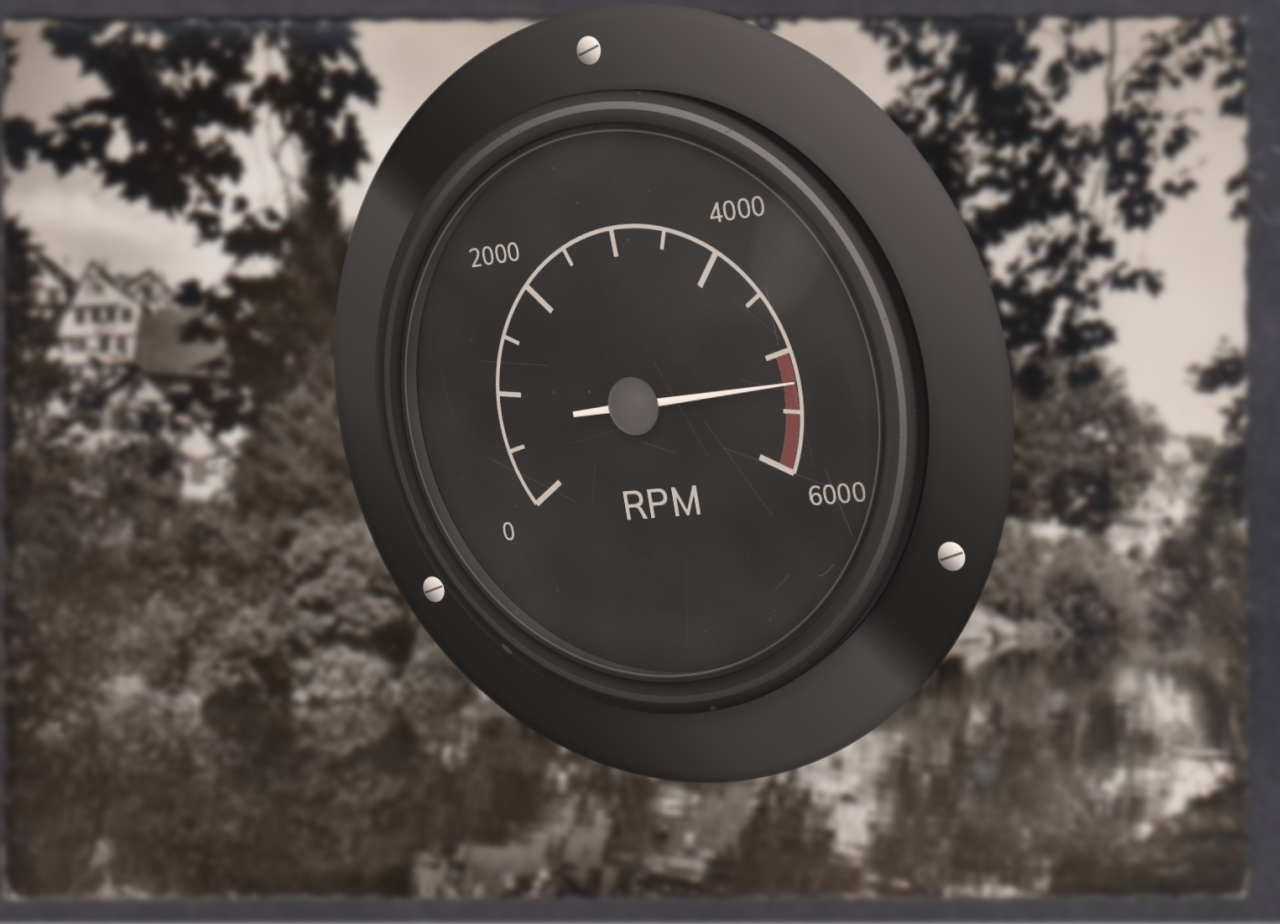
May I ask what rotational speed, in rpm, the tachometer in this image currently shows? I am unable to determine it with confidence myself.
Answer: 5250 rpm
